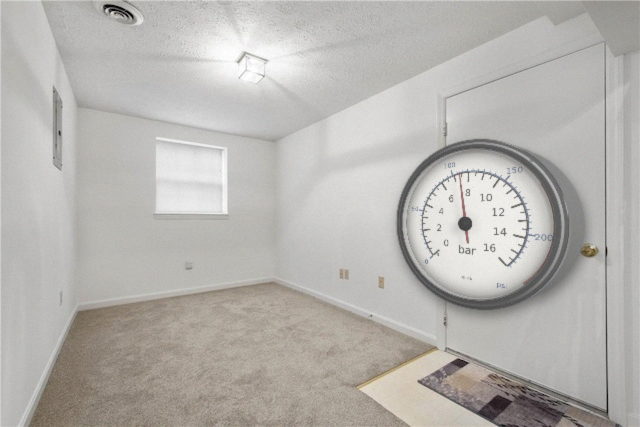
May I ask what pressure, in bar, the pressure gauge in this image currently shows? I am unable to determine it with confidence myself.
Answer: 7.5 bar
